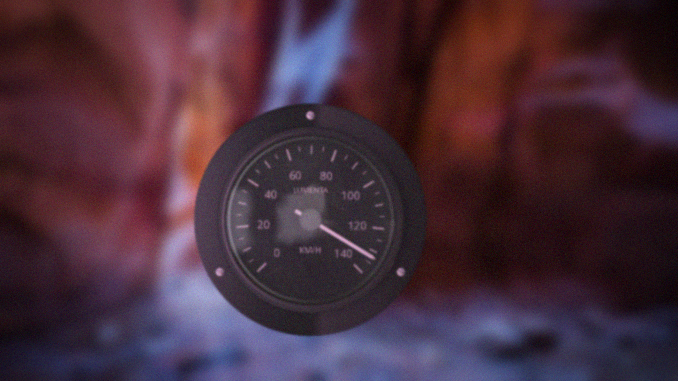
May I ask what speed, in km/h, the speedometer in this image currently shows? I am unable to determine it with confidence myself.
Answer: 132.5 km/h
